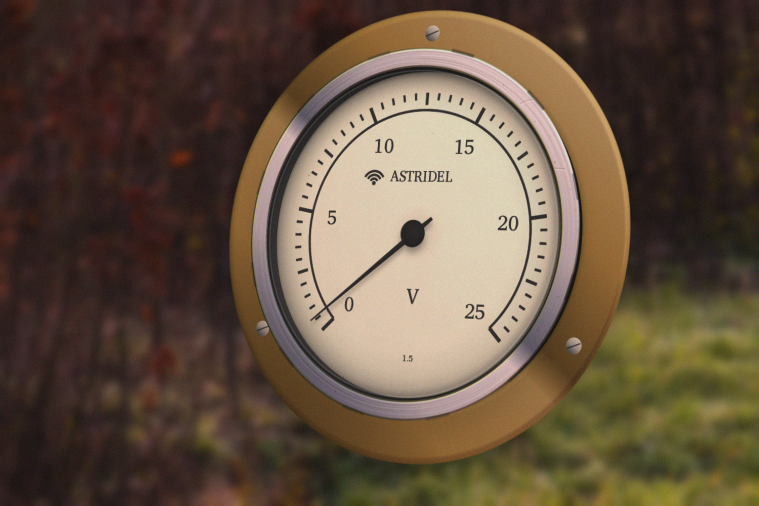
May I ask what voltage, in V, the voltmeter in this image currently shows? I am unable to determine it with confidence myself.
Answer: 0.5 V
